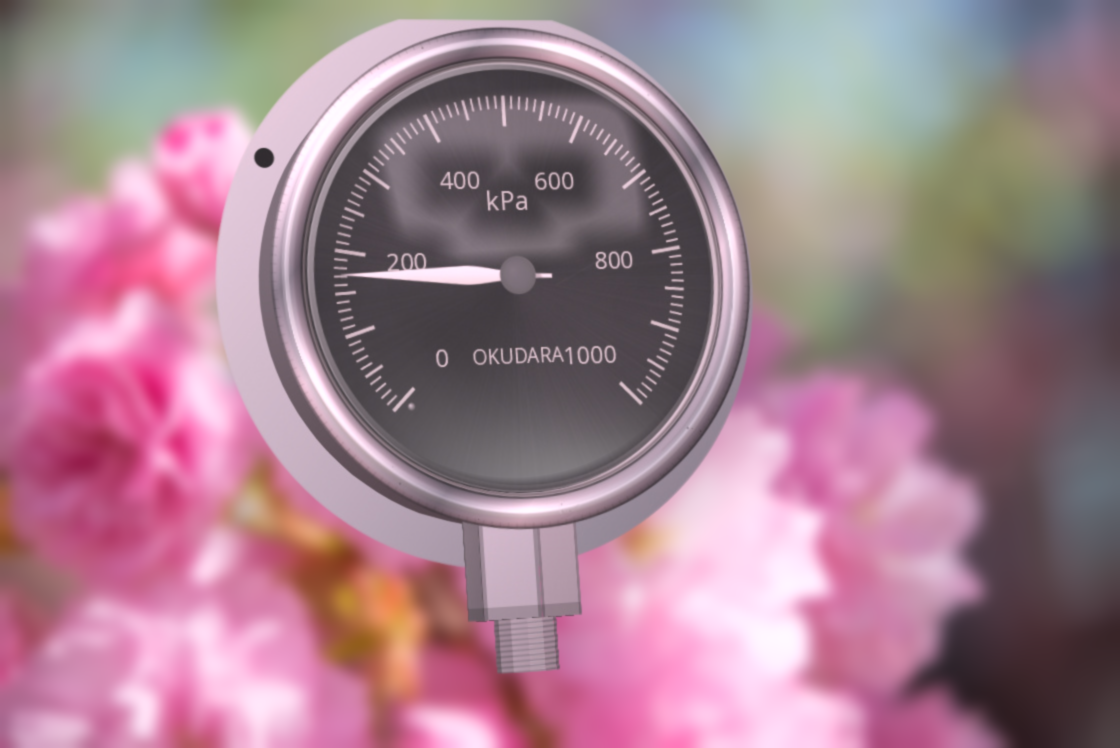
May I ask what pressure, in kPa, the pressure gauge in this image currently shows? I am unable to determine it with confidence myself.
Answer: 170 kPa
